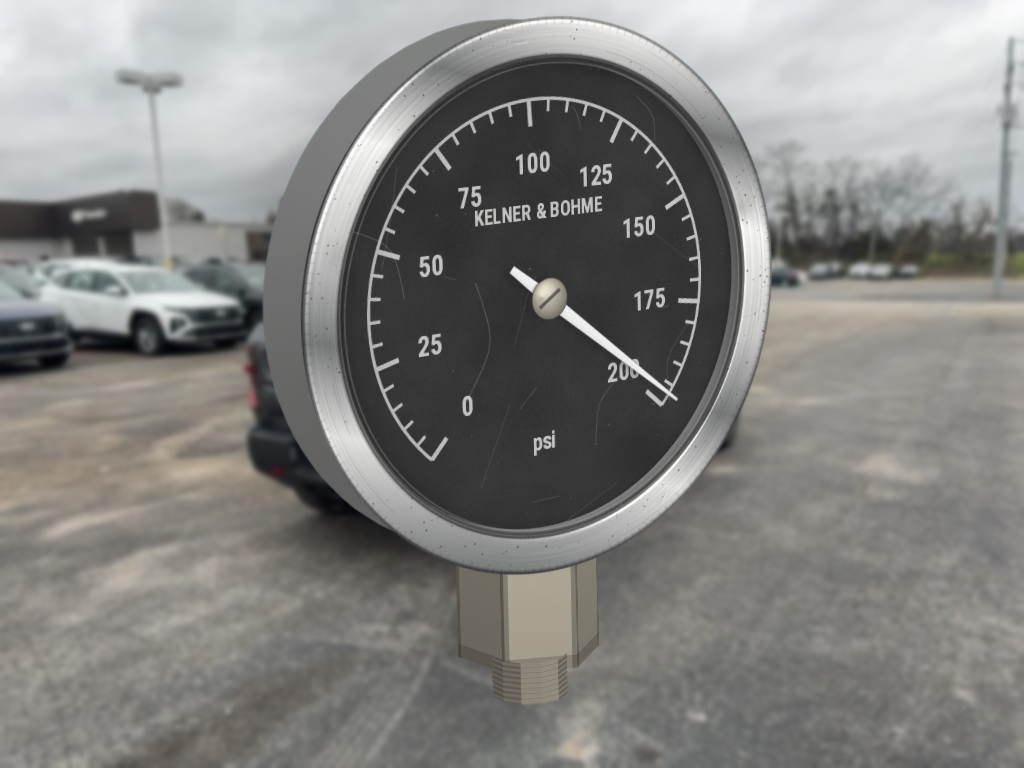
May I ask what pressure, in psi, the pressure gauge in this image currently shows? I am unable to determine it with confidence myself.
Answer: 197.5 psi
